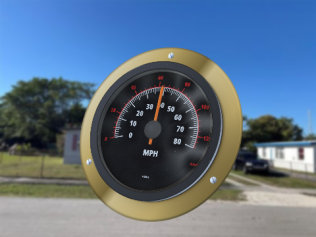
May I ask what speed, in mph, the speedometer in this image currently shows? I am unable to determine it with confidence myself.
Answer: 40 mph
